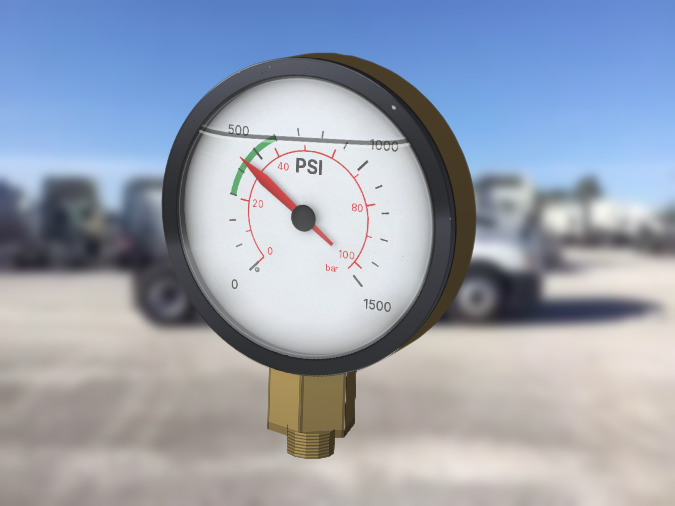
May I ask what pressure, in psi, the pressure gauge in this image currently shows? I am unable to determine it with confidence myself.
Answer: 450 psi
